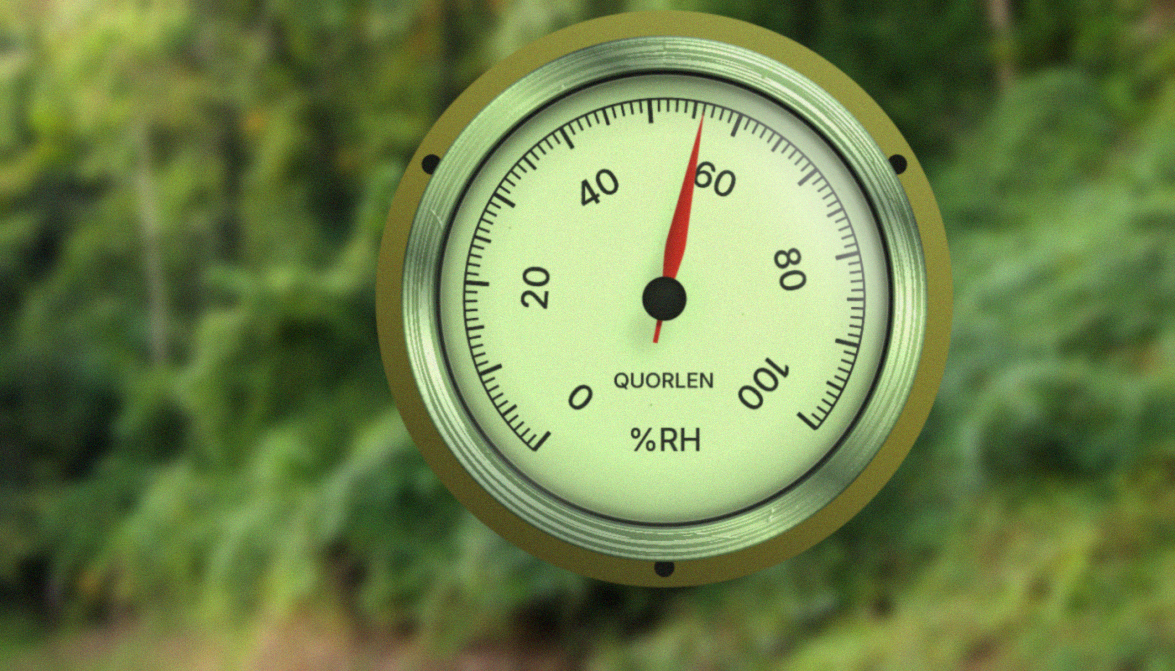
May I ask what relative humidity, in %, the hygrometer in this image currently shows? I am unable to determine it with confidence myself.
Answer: 56 %
